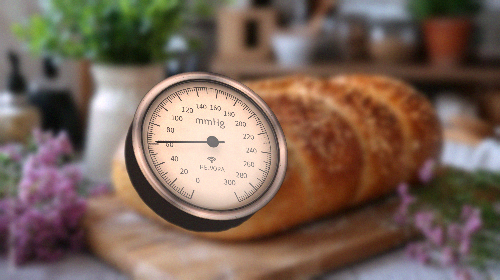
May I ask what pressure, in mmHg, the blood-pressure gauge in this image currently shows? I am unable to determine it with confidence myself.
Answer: 60 mmHg
